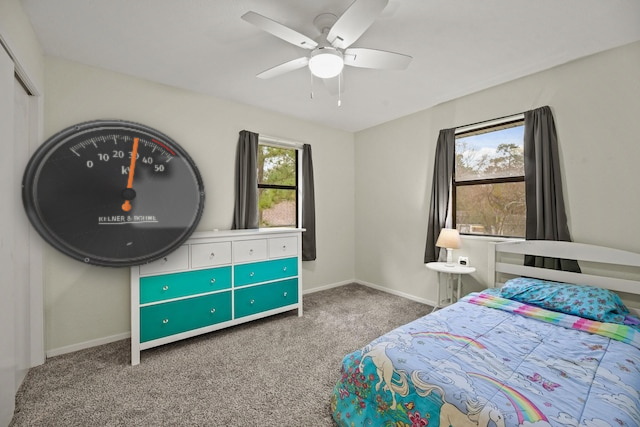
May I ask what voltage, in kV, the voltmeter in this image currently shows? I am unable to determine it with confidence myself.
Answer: 30 kV
